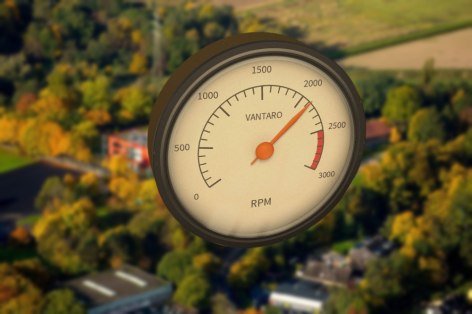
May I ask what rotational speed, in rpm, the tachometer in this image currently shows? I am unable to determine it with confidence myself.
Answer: 2100 rpm
